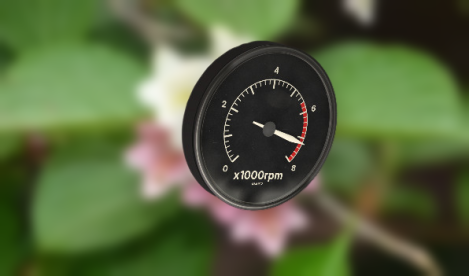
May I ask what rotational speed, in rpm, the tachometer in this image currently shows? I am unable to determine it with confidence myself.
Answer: 7200 rpm
